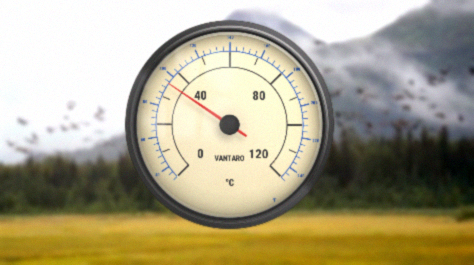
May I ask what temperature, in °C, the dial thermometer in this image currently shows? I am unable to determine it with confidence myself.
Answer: 35 °C
